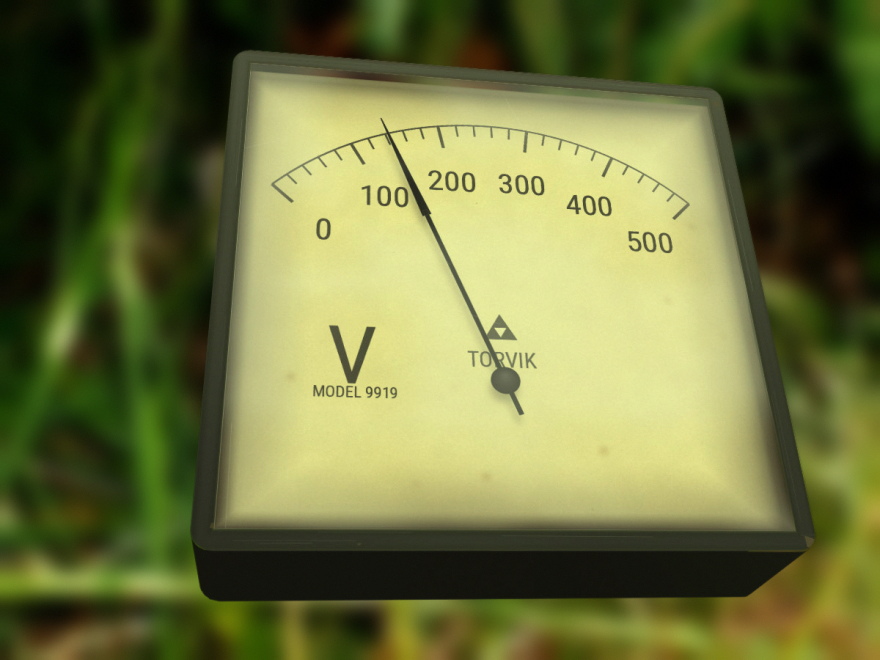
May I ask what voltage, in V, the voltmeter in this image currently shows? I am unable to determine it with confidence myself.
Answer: 140 V
